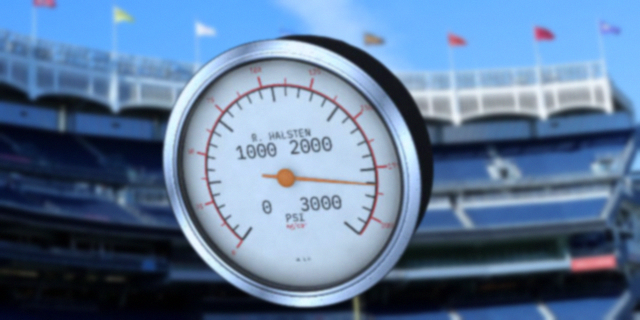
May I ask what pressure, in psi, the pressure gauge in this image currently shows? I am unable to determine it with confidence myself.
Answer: 2600 psi
